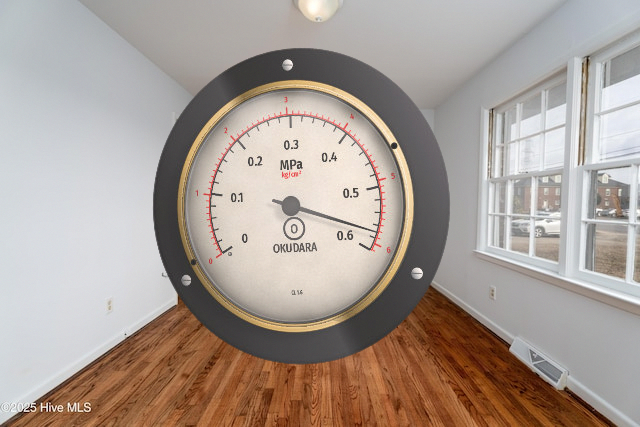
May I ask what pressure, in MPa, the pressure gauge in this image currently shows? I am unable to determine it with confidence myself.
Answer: 0.57 MPa
